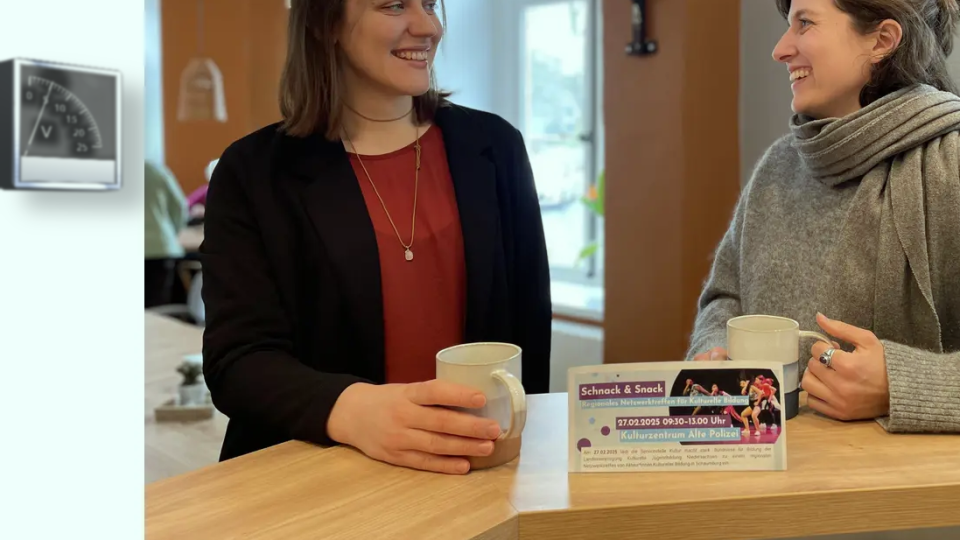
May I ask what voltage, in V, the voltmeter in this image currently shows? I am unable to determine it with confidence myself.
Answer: 5 V
